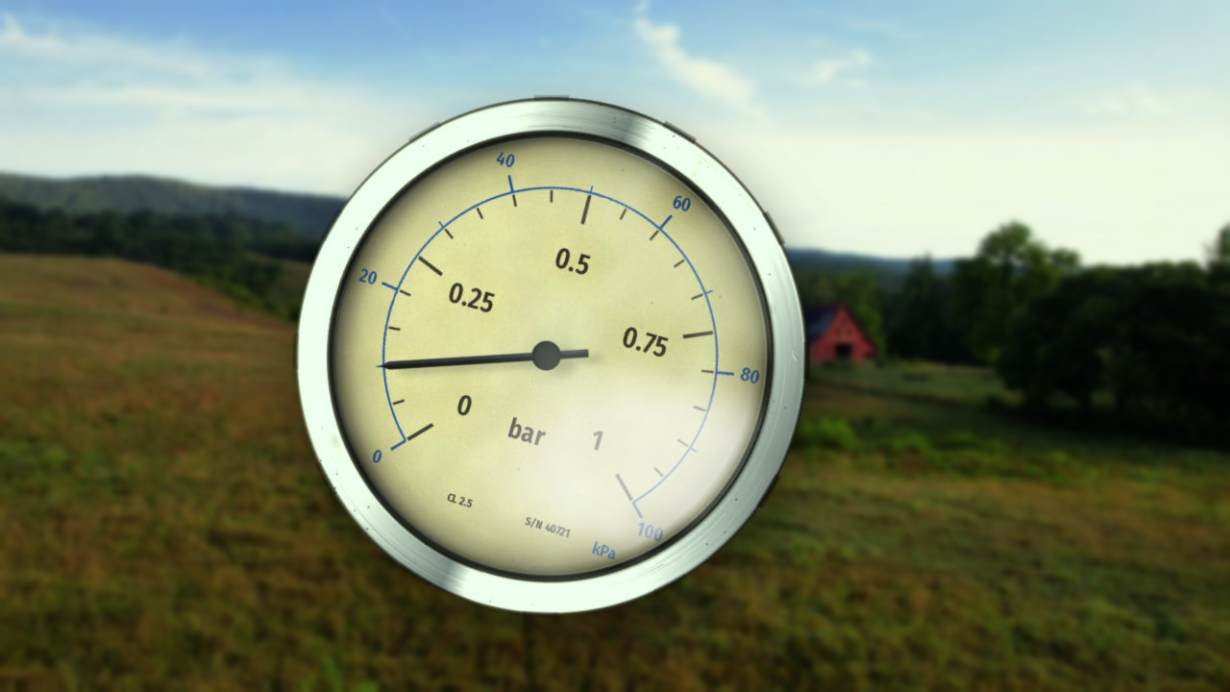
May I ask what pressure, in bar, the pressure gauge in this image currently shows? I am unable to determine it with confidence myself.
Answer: 0.1 bar
